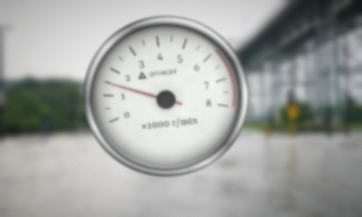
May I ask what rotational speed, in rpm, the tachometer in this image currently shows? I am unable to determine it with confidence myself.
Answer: 1500 rpm
